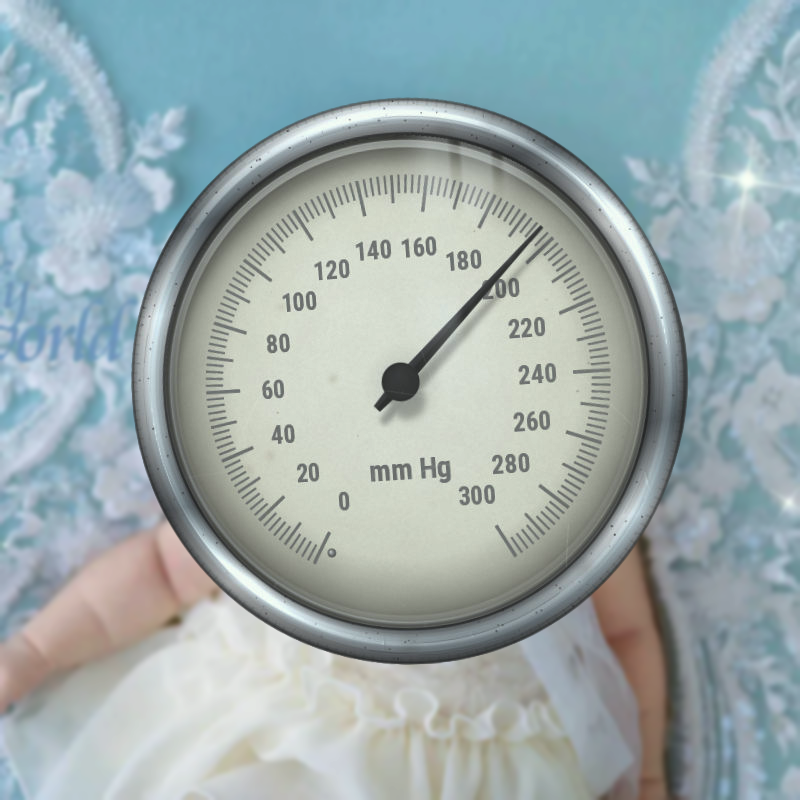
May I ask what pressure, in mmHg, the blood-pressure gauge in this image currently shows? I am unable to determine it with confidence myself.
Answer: 196 mmHg
